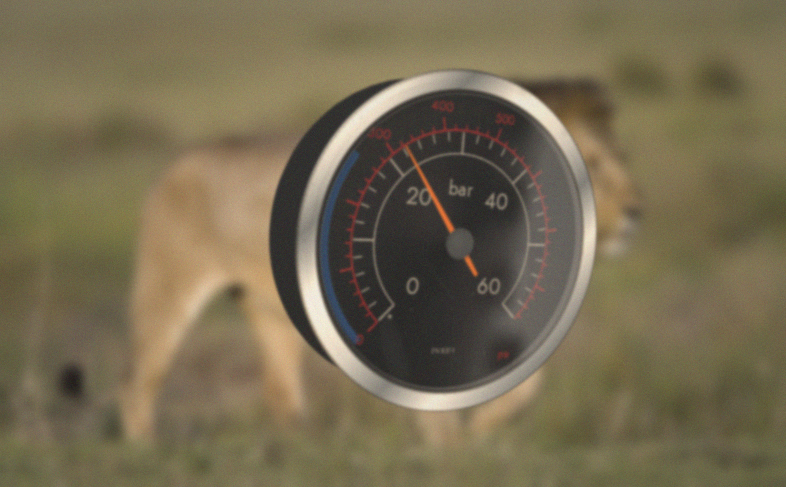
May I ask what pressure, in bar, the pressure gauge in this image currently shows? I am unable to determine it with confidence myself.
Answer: 22 bar
